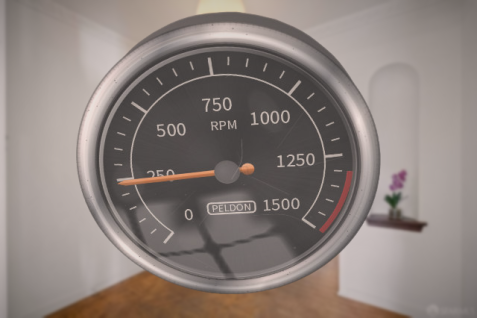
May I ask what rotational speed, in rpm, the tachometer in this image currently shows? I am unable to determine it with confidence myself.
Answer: 250 rpm
